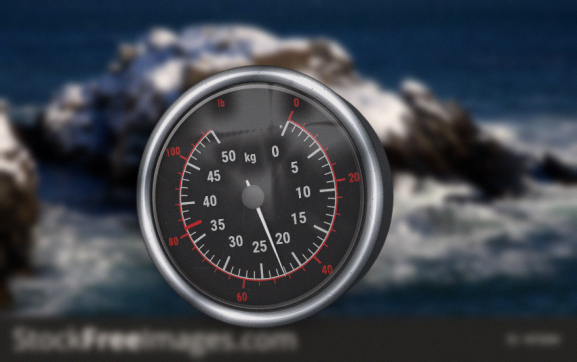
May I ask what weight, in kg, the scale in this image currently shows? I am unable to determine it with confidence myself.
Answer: 22 kg
